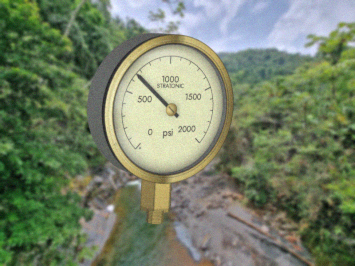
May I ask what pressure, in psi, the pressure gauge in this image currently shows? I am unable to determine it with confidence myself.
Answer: 650 psi
